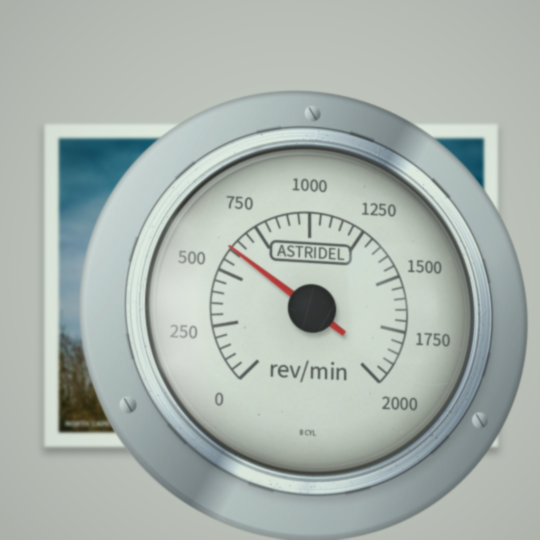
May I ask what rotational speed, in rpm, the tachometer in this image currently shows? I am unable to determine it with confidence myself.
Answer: 600 rpm
